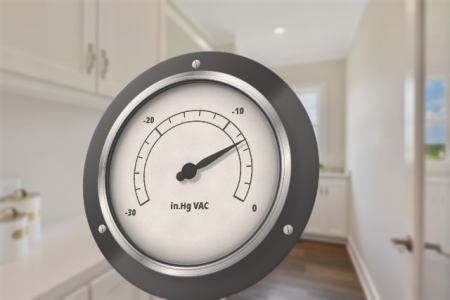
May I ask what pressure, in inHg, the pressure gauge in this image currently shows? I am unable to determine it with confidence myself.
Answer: -7 inHg
